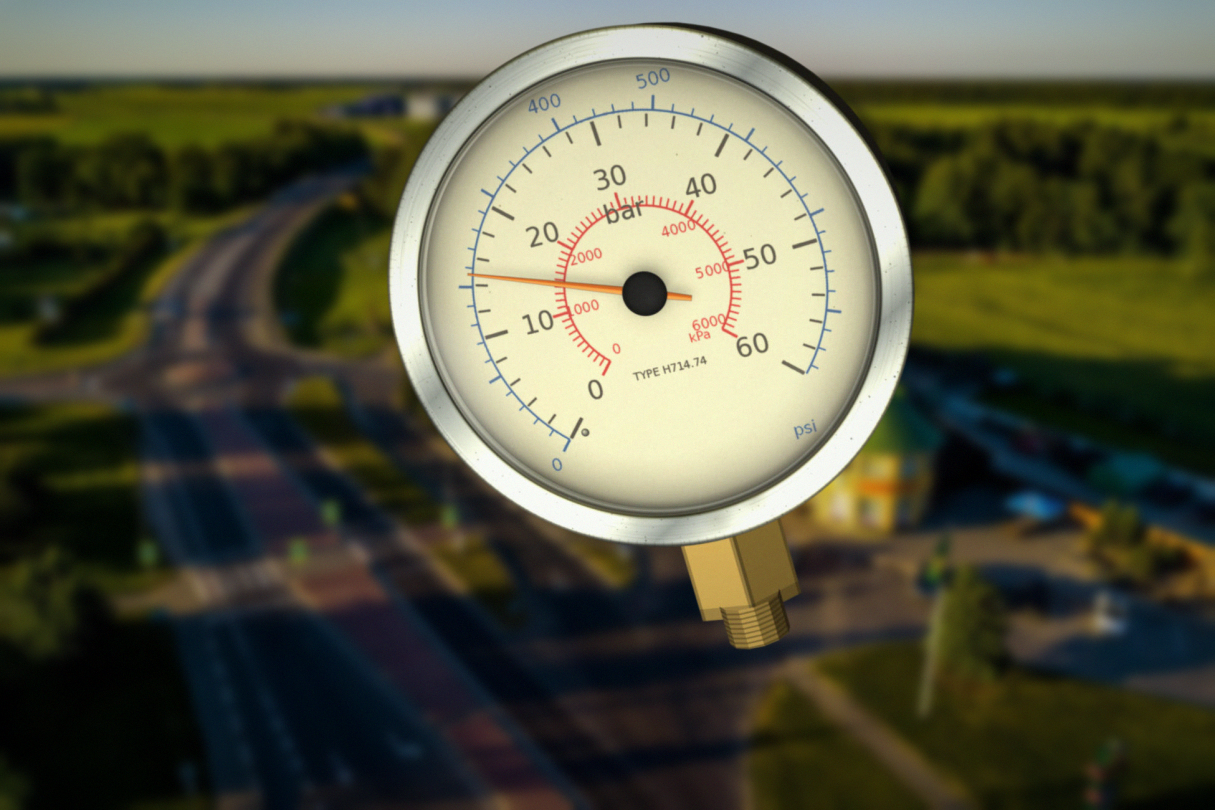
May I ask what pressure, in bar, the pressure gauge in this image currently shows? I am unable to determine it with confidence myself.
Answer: 15 bar
